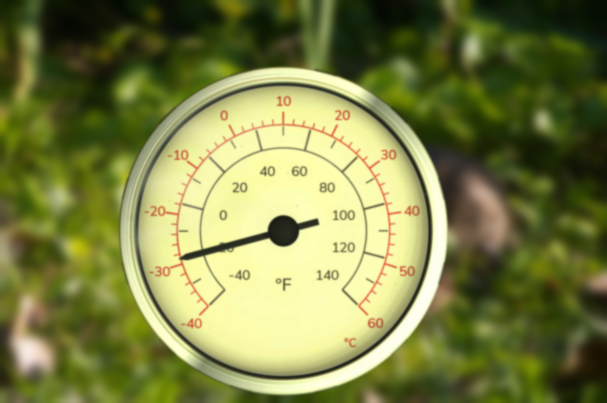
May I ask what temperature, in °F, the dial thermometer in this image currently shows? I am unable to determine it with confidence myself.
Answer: -20 °F
